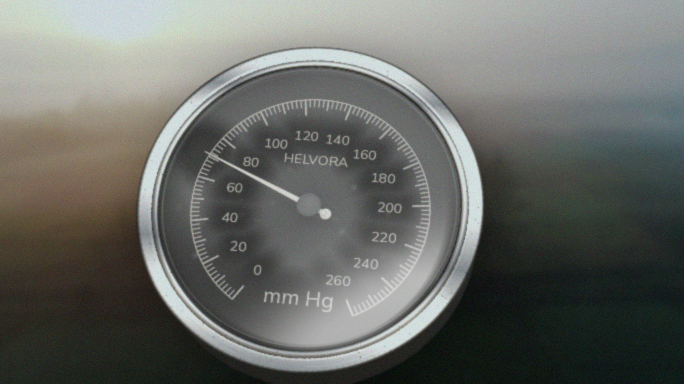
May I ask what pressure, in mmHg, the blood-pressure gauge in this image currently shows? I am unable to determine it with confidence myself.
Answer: 70 mmHg
